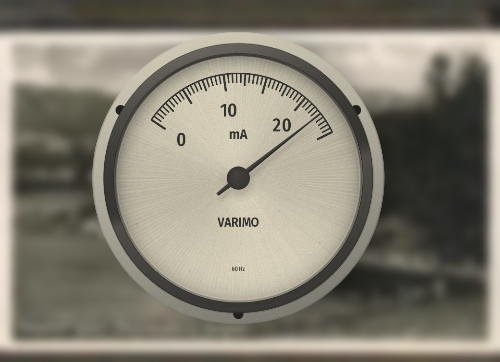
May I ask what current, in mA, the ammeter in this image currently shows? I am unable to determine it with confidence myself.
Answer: 22.5 mA
